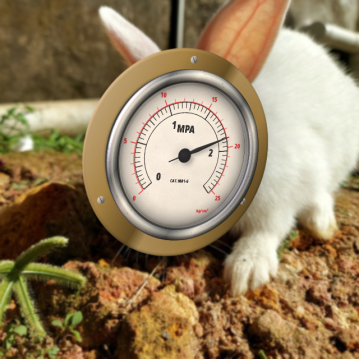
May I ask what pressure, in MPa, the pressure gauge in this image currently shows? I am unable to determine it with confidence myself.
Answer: 1.85 MPa
